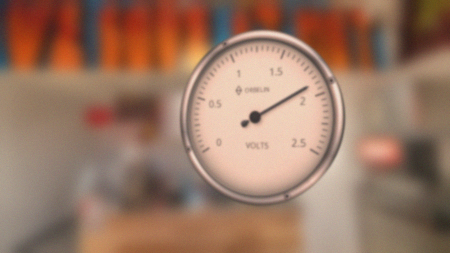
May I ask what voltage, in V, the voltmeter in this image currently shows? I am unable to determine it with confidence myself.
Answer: 1.9 V
